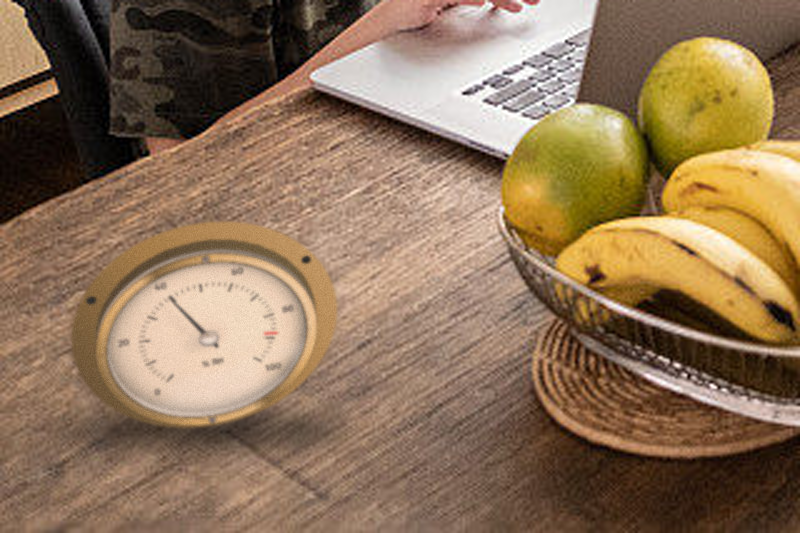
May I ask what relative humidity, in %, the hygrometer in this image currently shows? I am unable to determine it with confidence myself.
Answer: 40 %
